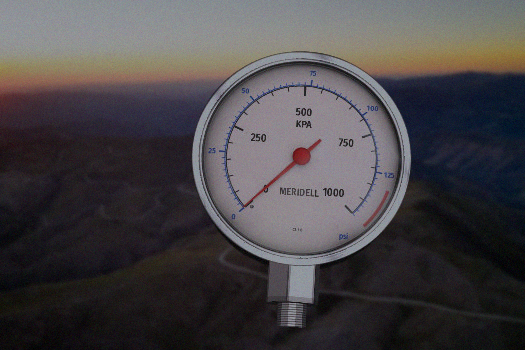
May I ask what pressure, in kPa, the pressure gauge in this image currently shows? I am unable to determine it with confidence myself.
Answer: 0 kPa
